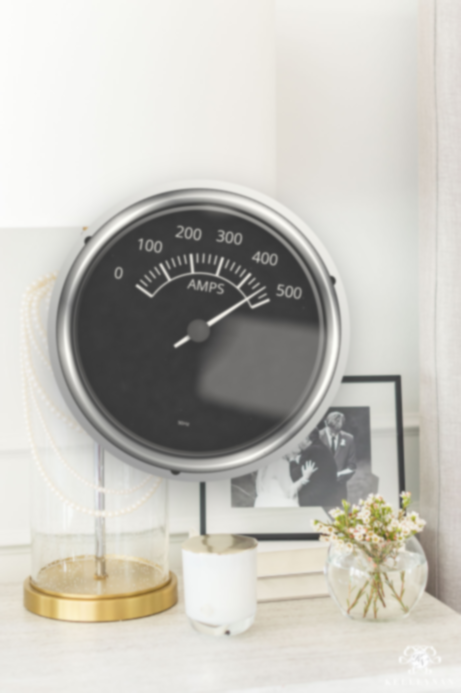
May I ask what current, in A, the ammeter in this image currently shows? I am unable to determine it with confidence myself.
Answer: 460 A
